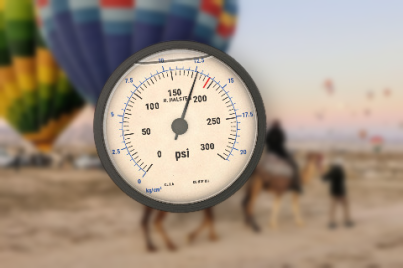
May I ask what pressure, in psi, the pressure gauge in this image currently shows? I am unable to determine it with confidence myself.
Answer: 180 psi
